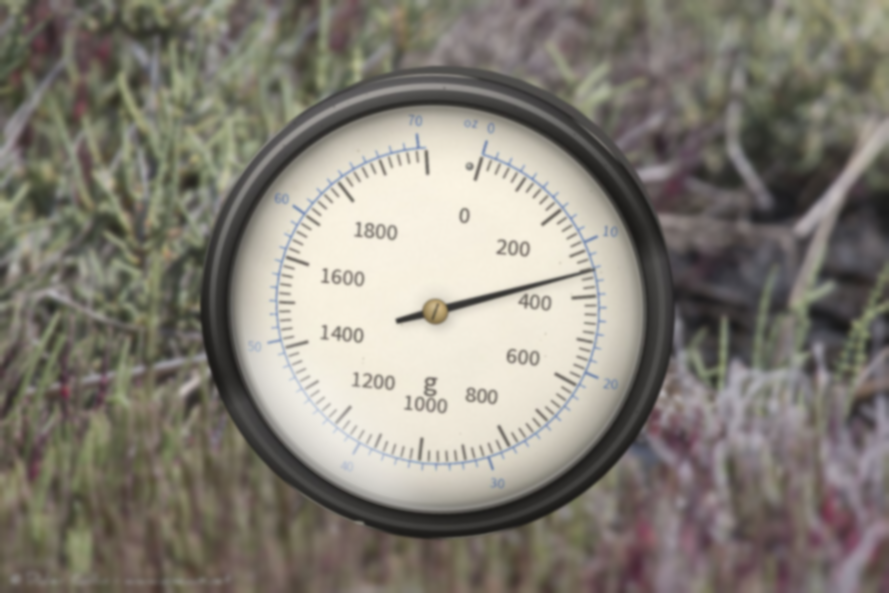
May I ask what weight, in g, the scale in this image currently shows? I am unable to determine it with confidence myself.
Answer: 340 g
